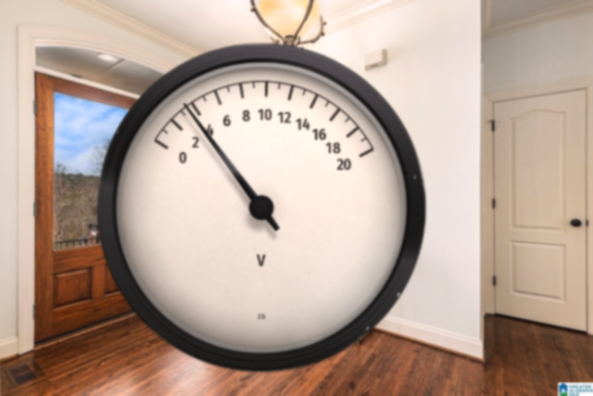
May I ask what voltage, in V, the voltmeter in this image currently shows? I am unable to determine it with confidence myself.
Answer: 3.5 V
